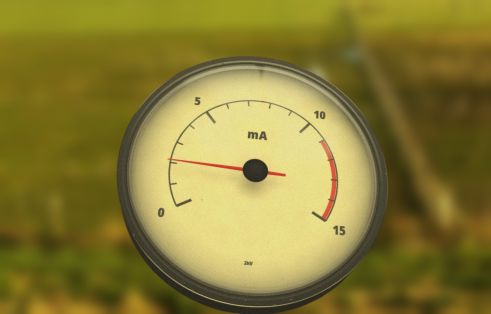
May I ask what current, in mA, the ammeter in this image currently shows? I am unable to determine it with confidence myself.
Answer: 2 mA
